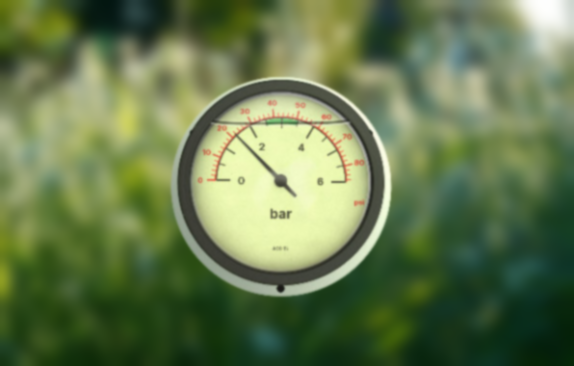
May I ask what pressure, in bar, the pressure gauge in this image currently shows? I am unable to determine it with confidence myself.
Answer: 1.5 bar
